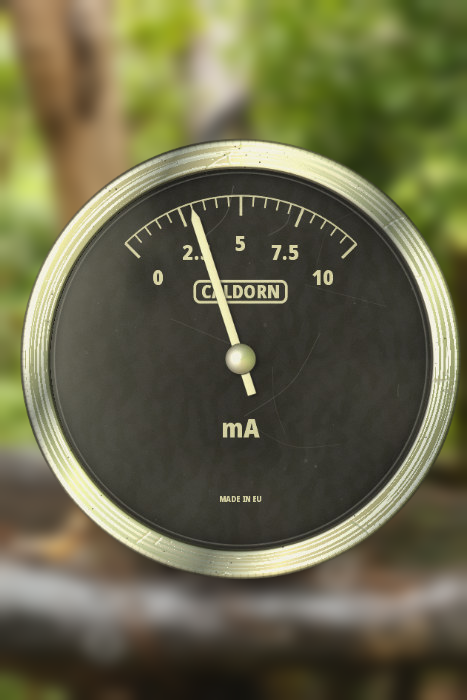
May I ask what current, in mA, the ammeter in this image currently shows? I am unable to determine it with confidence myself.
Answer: 3 mA
